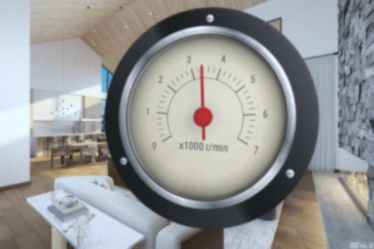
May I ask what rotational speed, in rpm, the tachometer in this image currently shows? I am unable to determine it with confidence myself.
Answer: 3400 rpm
